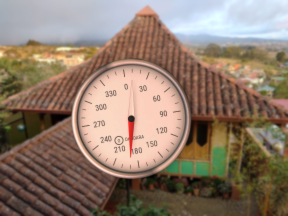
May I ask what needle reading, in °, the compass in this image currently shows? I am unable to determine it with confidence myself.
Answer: 190 °
